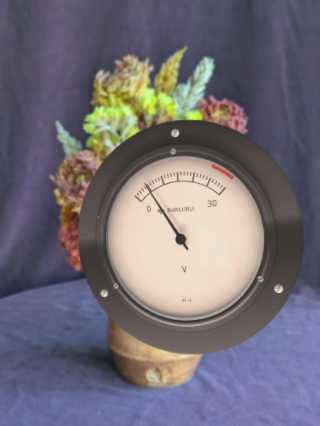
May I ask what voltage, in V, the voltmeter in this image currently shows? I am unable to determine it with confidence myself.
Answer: 5 V
